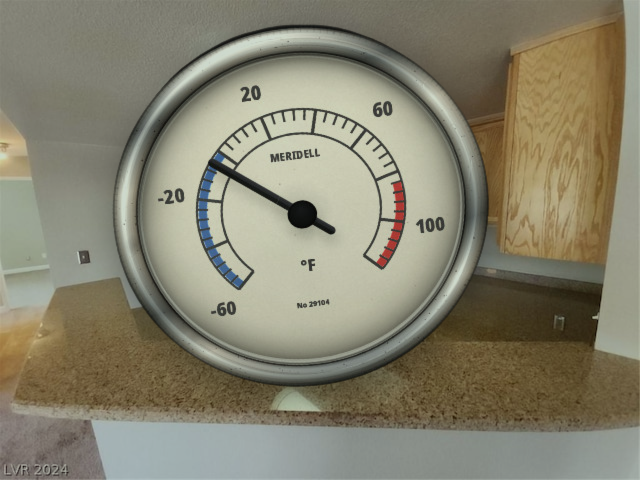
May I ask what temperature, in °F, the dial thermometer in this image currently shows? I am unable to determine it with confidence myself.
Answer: -4 °F
